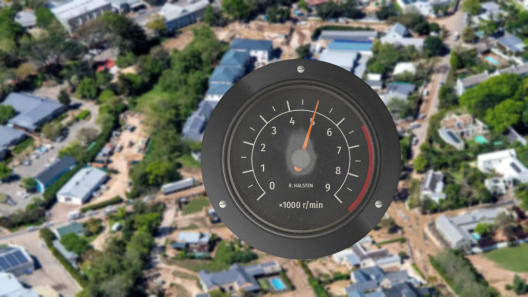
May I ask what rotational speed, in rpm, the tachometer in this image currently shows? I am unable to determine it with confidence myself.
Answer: 5000 rpm
